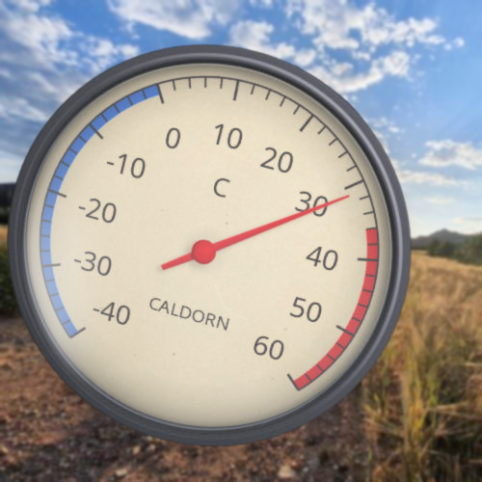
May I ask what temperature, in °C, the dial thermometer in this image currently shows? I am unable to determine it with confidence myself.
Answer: 31 °C
